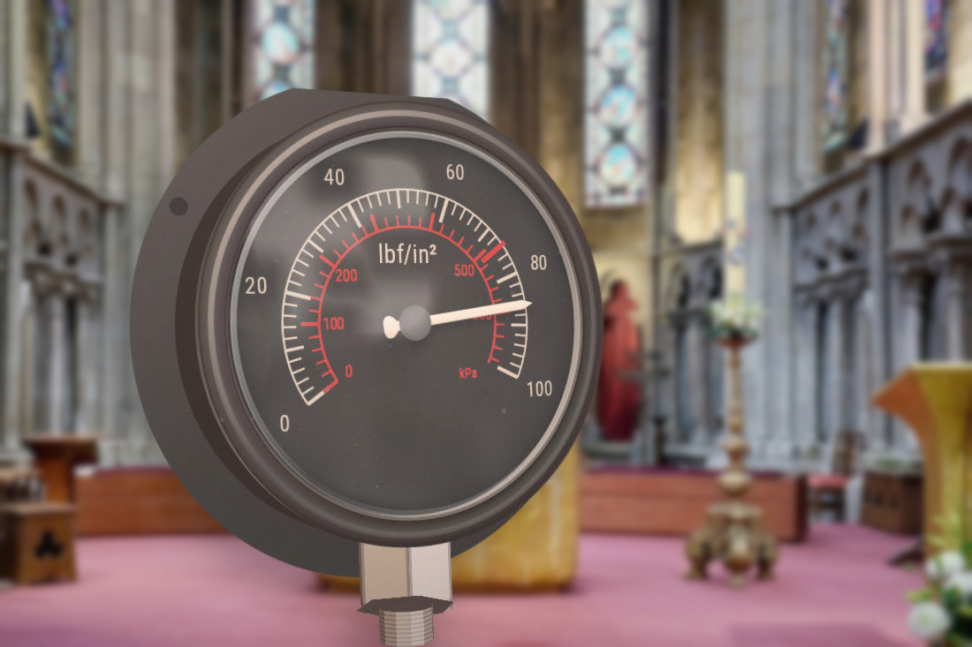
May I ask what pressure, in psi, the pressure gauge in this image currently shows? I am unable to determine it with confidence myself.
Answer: 86 psi
